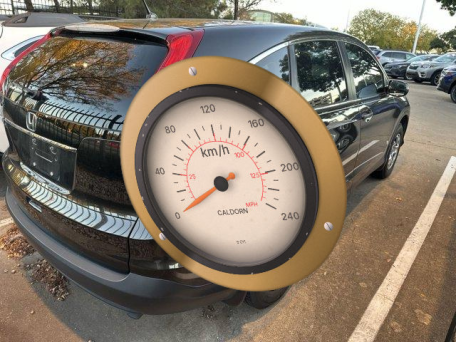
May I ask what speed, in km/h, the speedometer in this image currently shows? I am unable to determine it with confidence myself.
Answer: 0 km/h
